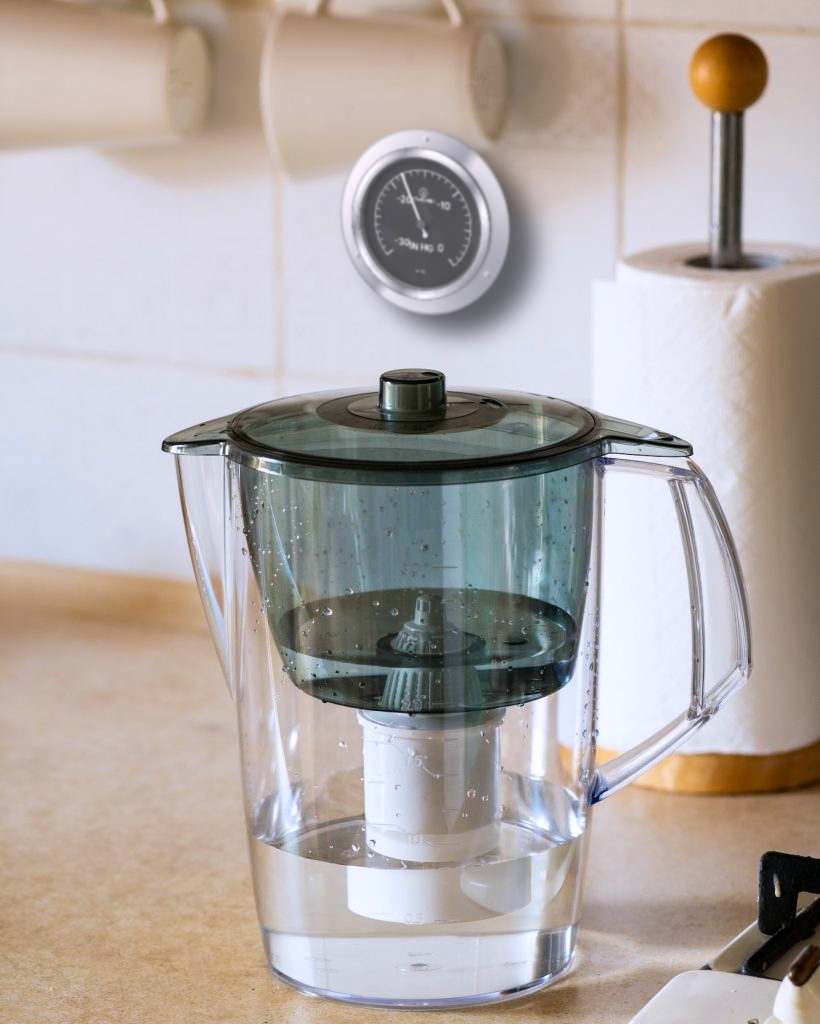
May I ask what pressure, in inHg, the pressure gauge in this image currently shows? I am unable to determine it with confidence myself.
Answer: -18 inHg
